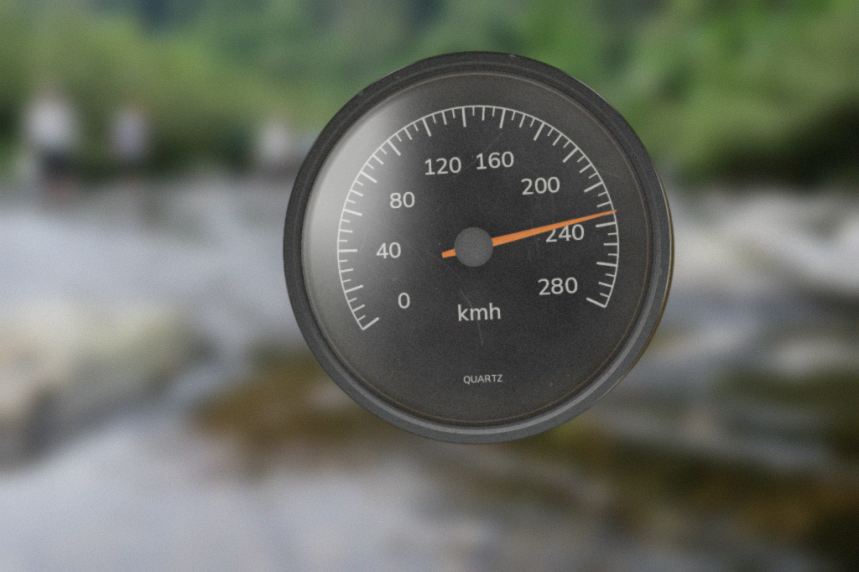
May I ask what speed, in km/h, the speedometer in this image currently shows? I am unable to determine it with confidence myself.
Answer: 235 km/h
